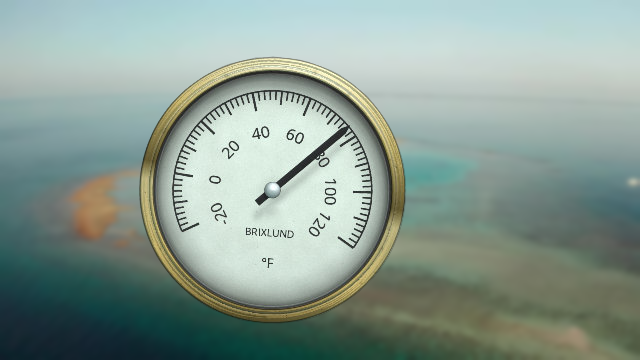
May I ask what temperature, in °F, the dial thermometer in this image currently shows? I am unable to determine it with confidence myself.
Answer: 76 °F
